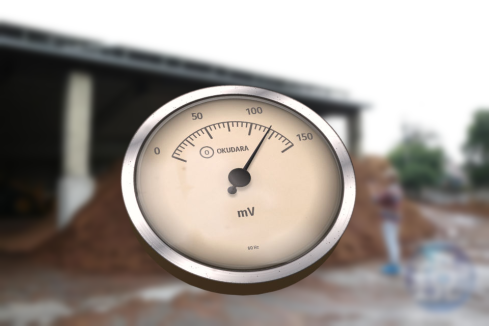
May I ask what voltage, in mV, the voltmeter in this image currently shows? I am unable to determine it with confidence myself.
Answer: 120 mV
